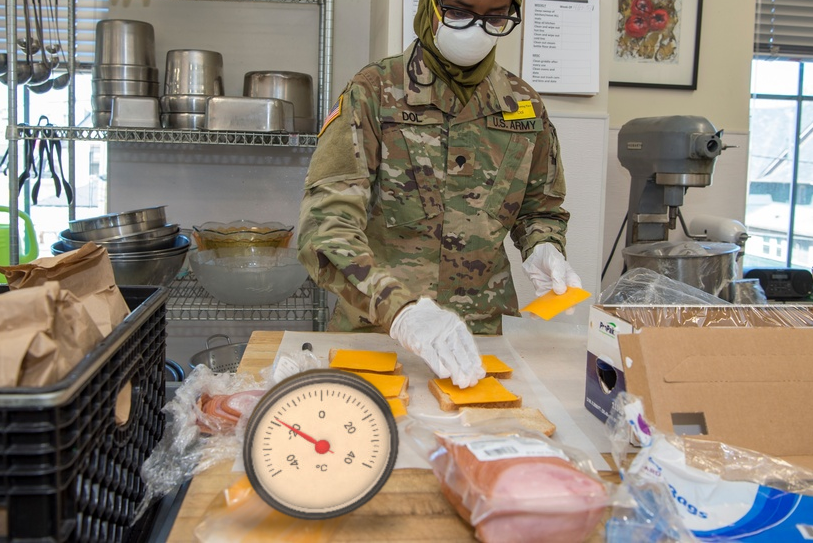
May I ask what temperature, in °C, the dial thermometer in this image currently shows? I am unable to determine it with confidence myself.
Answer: -18 °C
